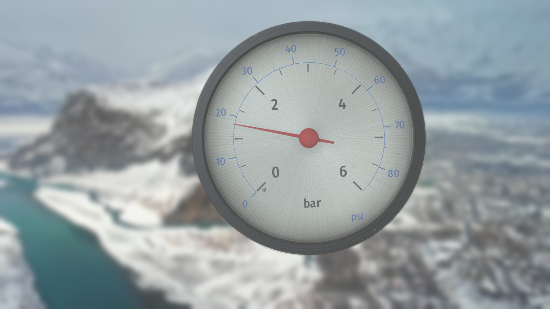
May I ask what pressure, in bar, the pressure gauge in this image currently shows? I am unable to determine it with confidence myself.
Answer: 1.25 bar
